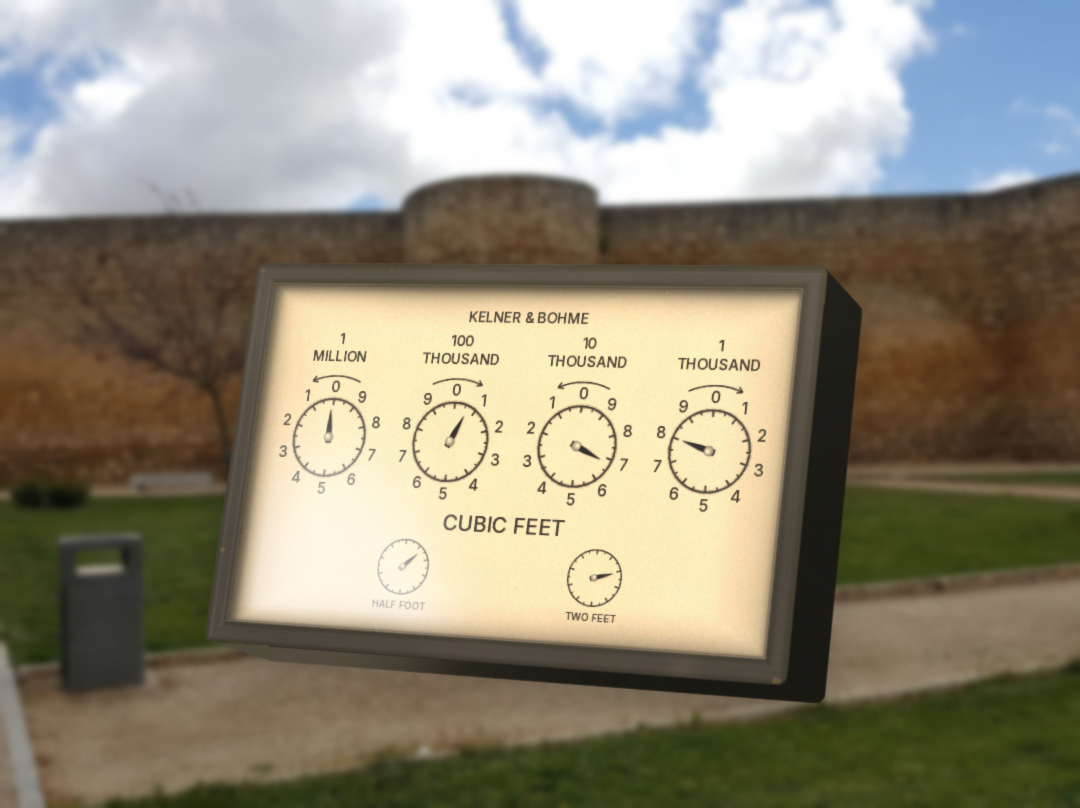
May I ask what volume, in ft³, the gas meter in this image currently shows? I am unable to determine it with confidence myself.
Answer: 6800 ft³
